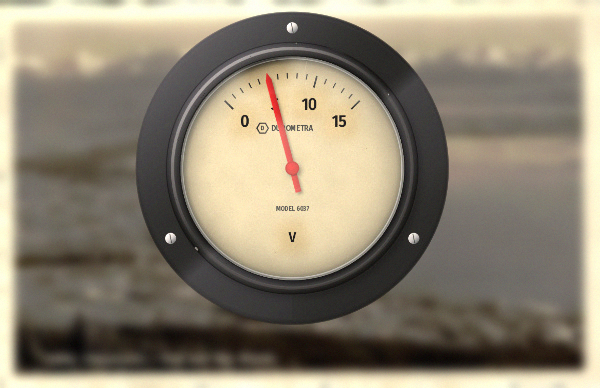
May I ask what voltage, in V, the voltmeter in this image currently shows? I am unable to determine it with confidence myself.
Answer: 5 V
